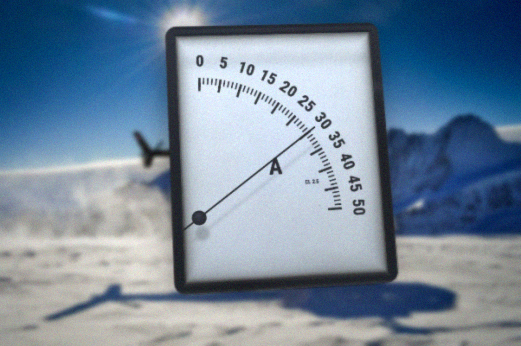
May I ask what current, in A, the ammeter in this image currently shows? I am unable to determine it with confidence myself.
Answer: 30 A
